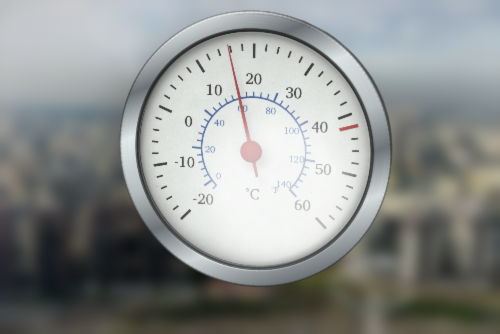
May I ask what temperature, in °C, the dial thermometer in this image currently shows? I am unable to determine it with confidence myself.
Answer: 16 °C
